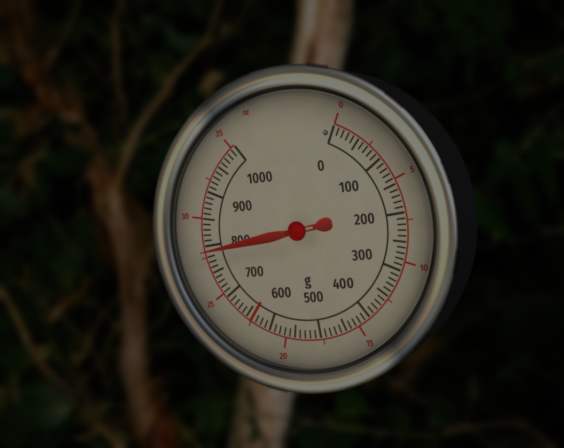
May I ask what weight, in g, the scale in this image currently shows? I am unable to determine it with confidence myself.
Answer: 790 g
